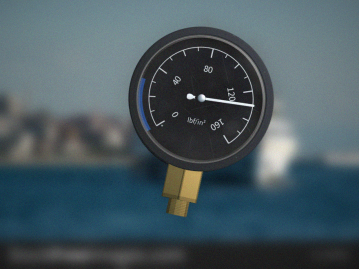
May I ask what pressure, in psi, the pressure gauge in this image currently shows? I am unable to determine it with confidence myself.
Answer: 130 psi
